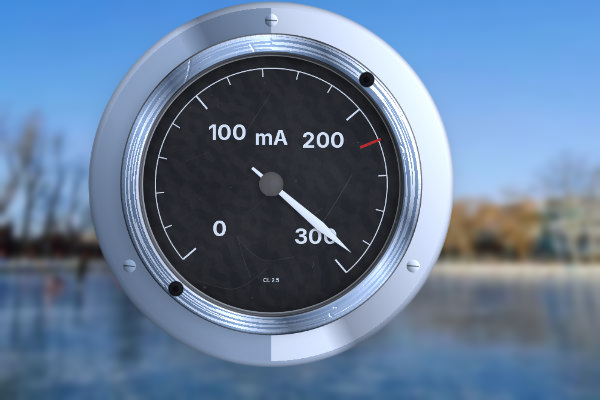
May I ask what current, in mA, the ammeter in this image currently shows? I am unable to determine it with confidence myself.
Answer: 290 mA
